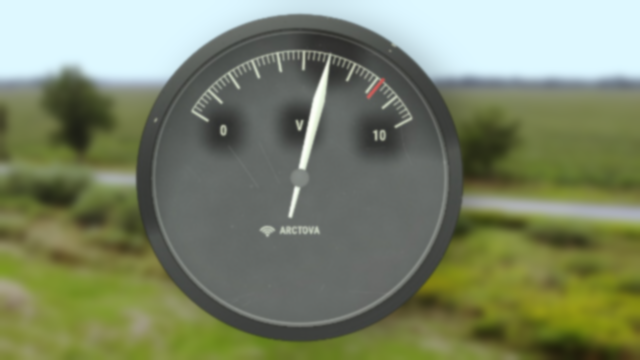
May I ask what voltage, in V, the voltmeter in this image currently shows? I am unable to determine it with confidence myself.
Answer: 6 V
